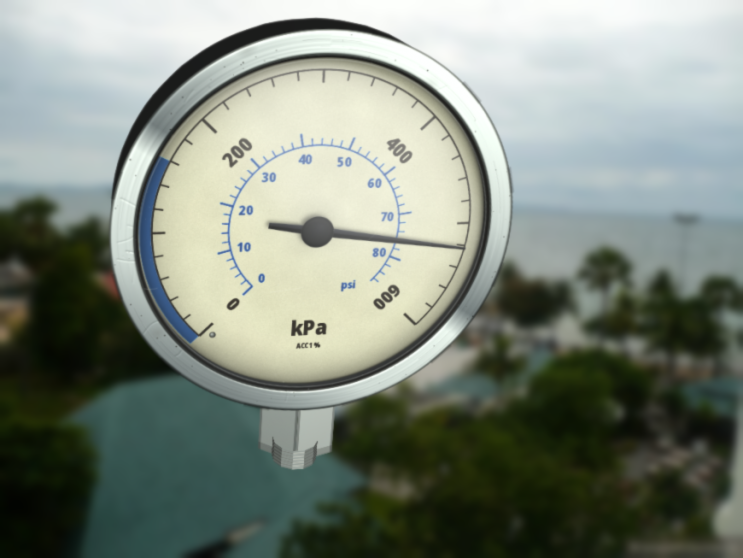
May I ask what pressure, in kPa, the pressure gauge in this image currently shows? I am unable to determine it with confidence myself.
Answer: 520 kPa
